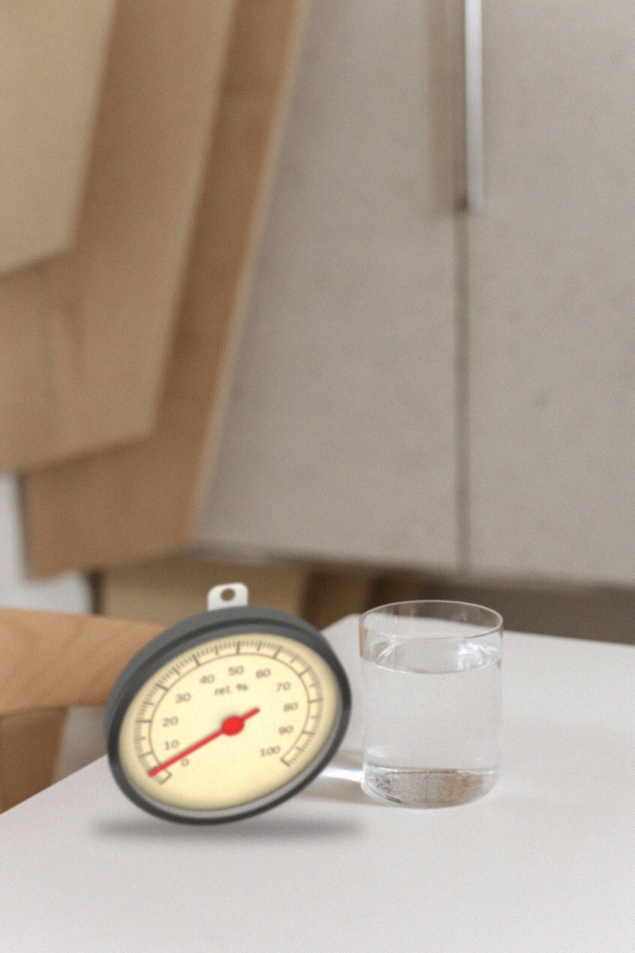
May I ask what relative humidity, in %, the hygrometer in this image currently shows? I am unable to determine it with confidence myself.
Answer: 5 %
